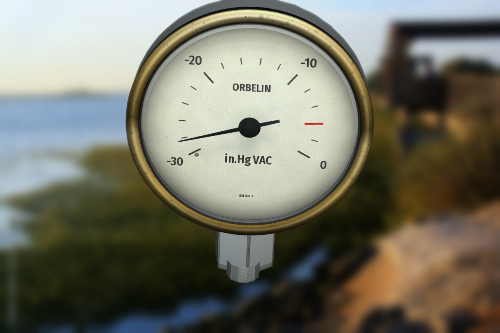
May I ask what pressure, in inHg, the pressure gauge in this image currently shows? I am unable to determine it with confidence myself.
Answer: -28 inHg
